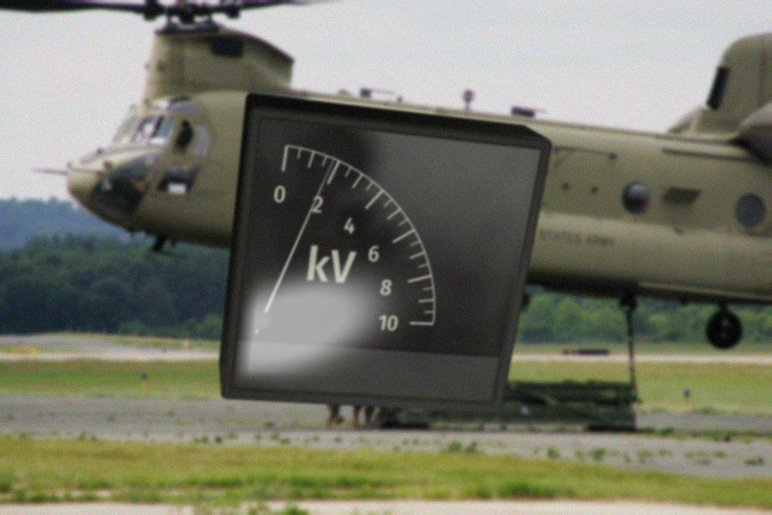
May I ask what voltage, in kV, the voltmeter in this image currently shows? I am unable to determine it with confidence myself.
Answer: 1.75 kV
